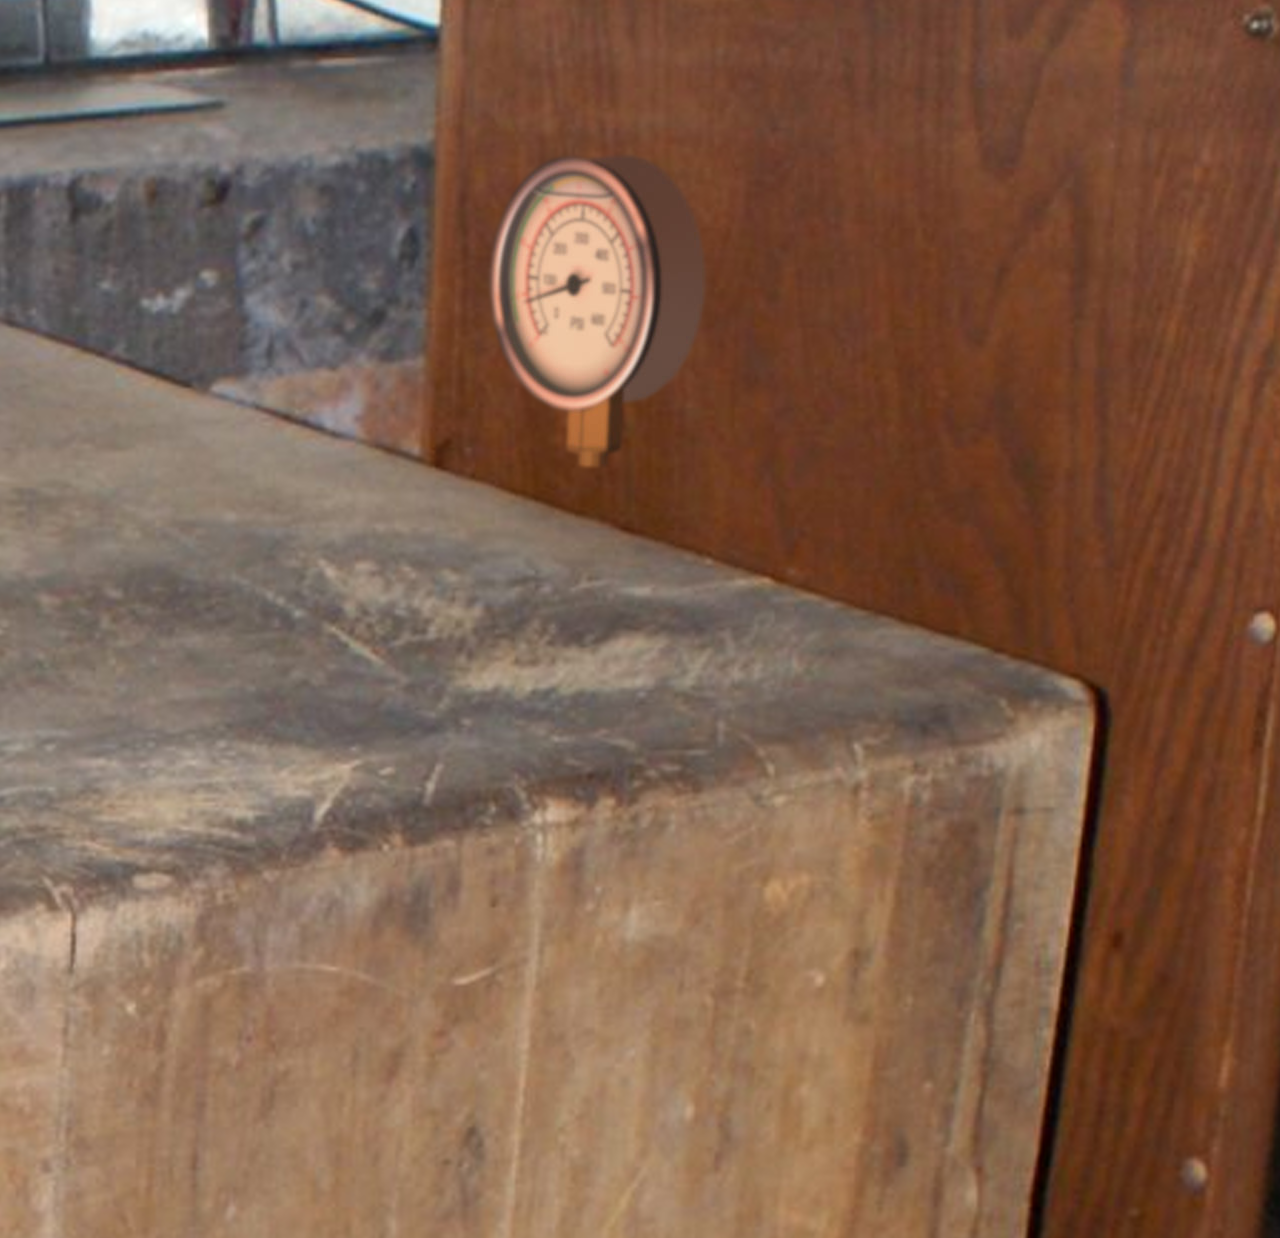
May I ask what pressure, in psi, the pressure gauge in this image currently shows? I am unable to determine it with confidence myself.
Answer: 60 psi
